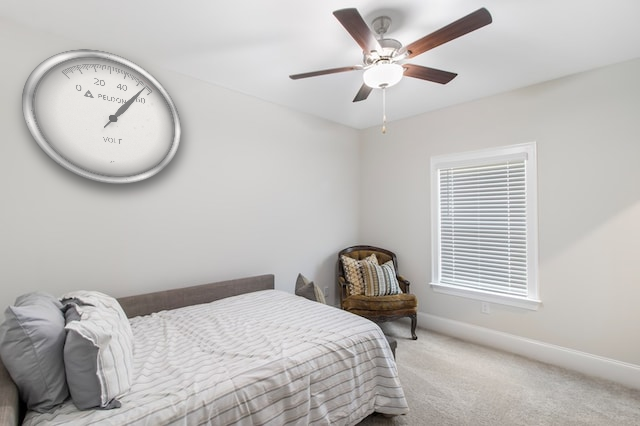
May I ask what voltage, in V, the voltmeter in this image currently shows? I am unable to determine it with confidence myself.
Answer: 55 V
